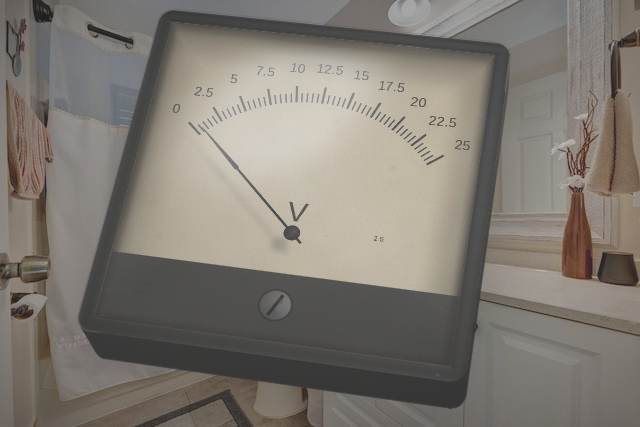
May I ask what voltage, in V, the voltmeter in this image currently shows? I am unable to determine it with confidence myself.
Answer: 0.5 V
